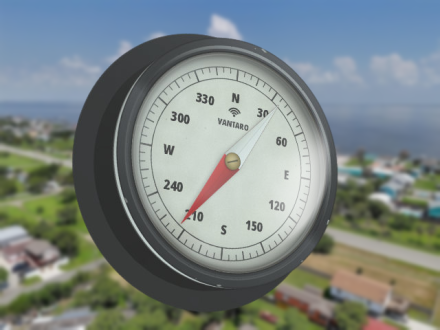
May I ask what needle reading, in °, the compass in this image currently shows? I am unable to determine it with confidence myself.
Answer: 215 °
